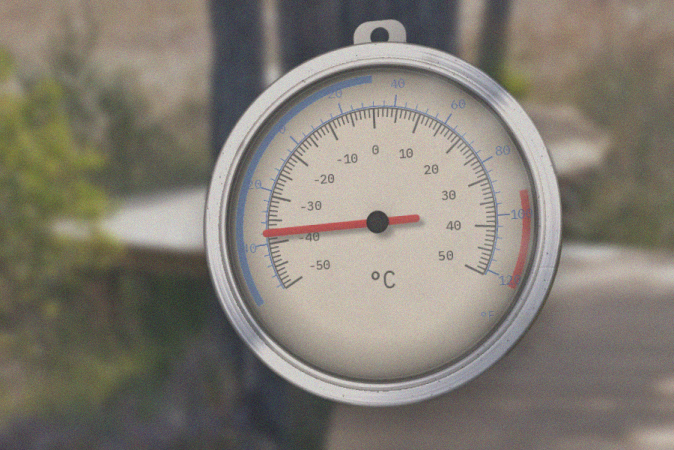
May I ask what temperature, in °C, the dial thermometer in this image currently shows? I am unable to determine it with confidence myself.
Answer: -38 °C
